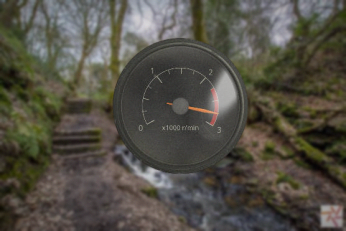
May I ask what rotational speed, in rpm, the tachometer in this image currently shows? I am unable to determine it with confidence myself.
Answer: 2750 rpm
